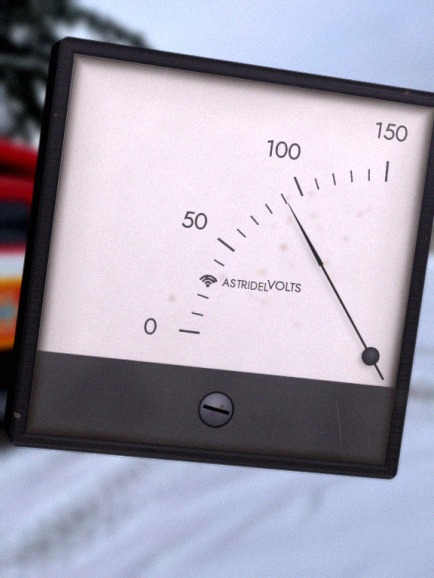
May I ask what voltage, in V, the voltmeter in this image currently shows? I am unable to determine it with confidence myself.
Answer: 90 V
